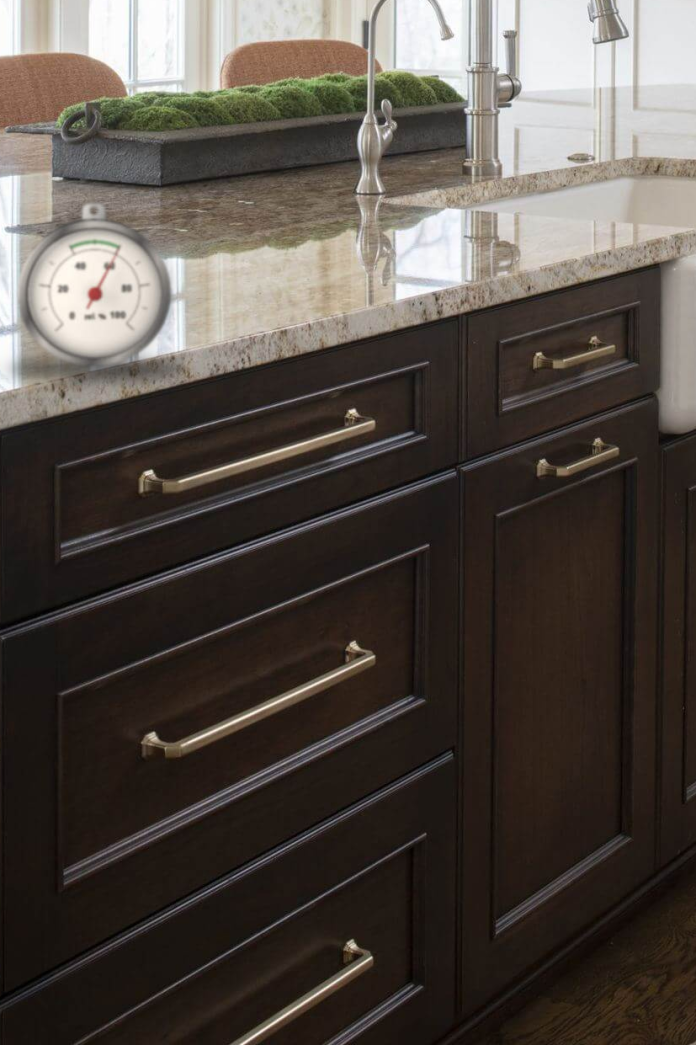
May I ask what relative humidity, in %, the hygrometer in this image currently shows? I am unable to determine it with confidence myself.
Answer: 60 %
